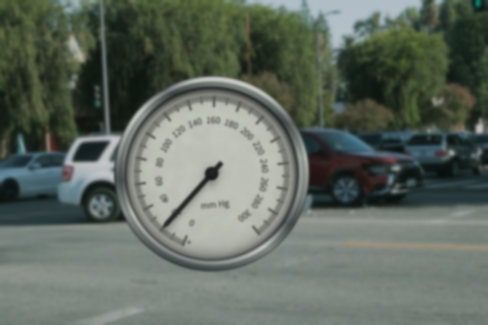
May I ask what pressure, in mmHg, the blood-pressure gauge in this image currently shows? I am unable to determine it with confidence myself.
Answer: 20 mmHg
